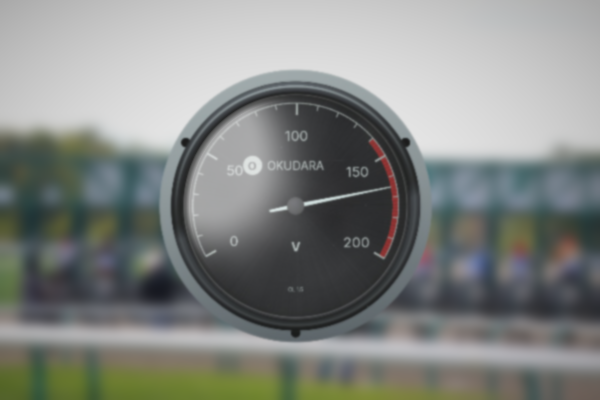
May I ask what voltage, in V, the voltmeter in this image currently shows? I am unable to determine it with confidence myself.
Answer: 165 V
